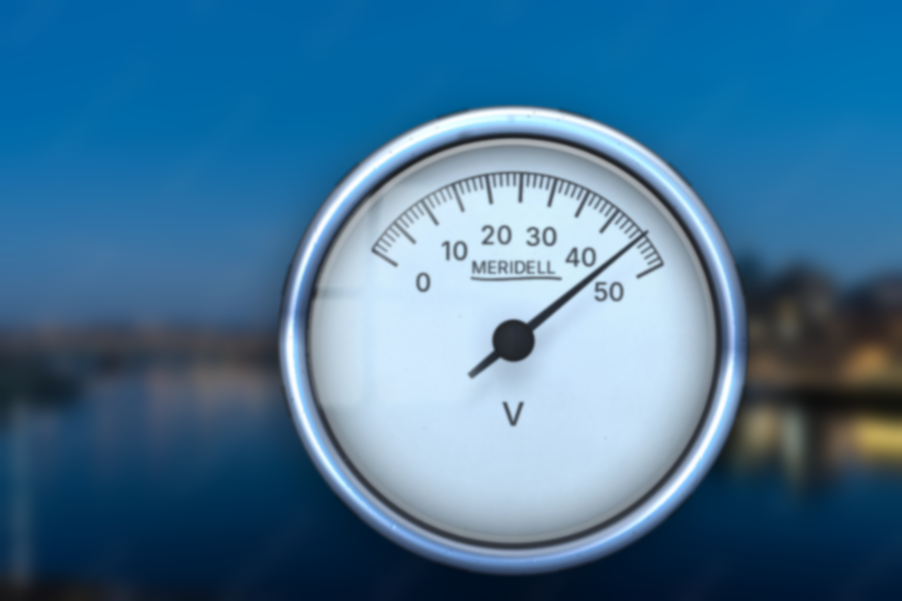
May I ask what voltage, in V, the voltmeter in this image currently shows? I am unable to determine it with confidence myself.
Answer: 45 V
